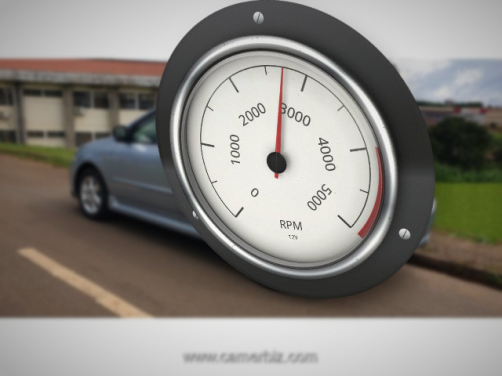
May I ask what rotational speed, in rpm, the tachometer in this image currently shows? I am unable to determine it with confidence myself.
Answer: 2750 rpm
